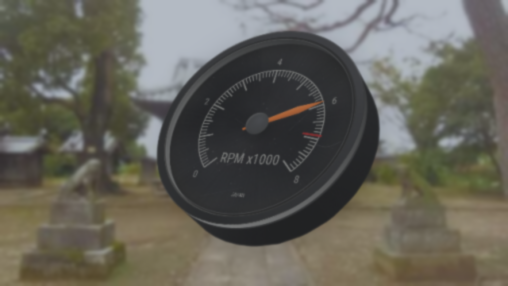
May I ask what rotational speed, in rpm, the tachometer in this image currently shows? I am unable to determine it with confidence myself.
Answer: 6000 rpm
